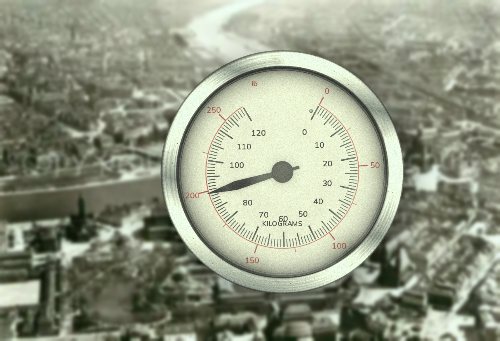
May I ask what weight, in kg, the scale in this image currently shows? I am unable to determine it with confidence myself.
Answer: 90 kg
